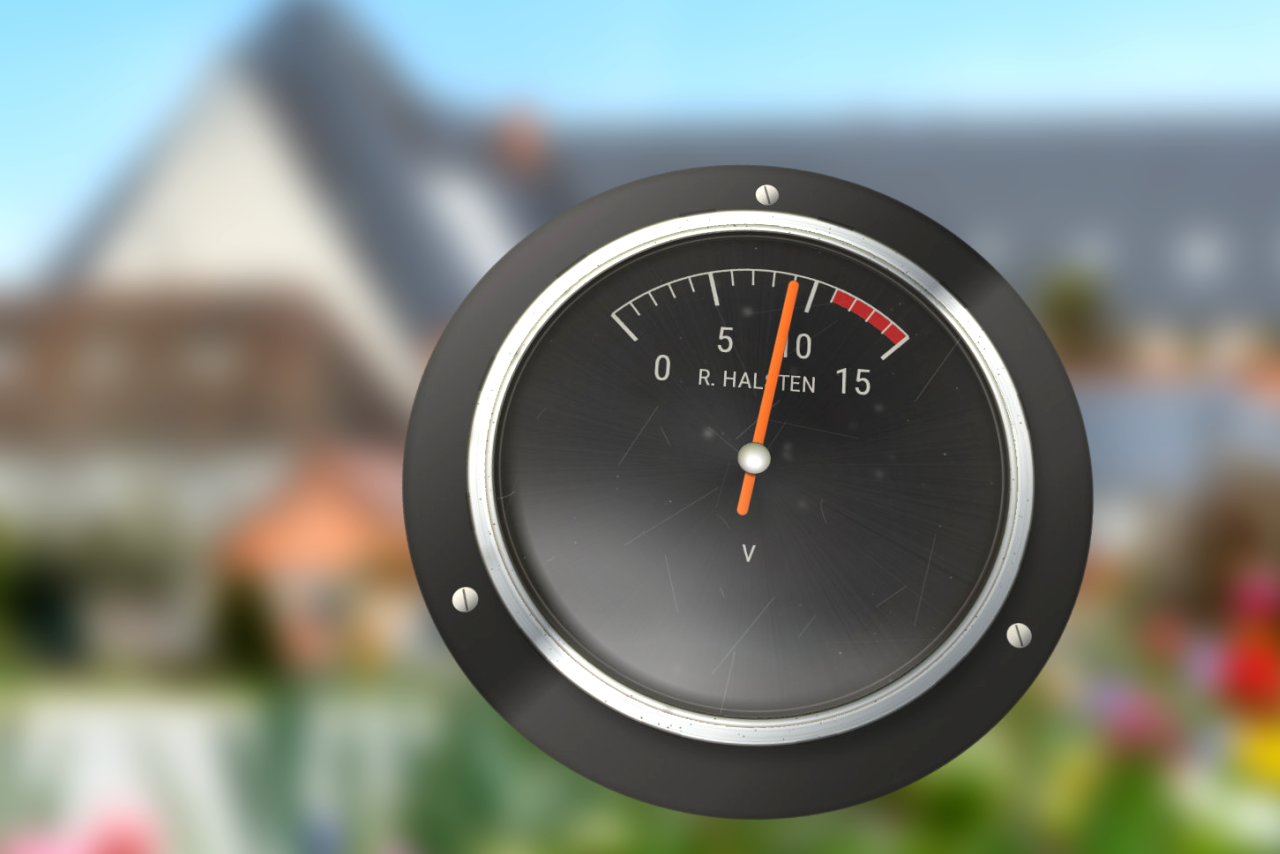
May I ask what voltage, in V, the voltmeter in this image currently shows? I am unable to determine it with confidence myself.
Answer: 9 V
